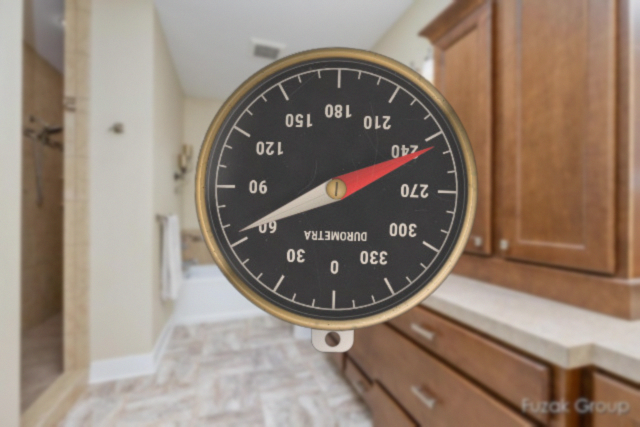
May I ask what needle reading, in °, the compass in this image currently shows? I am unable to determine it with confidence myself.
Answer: 245 °
